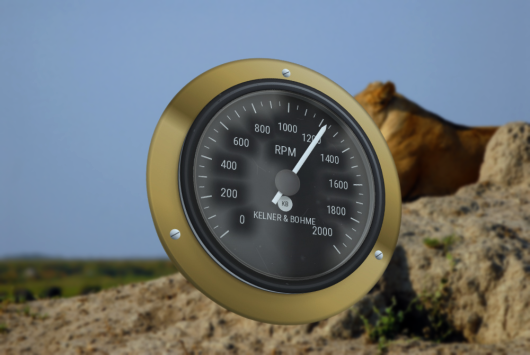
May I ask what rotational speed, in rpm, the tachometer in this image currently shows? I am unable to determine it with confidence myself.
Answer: 1225 rpm
